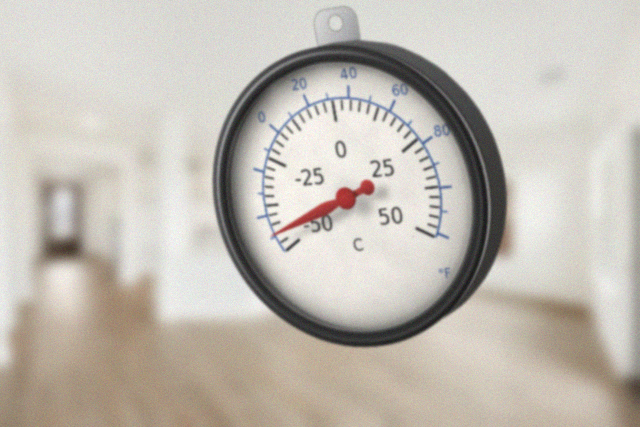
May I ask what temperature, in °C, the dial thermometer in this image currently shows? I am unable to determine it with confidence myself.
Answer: -45 °C
